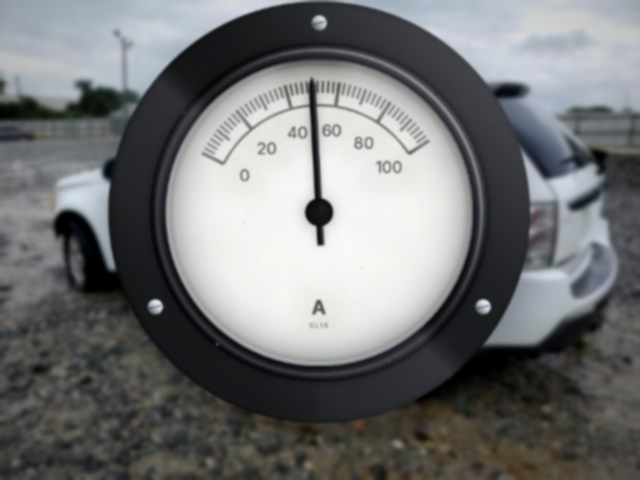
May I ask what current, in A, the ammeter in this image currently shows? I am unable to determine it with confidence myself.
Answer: 50 A
